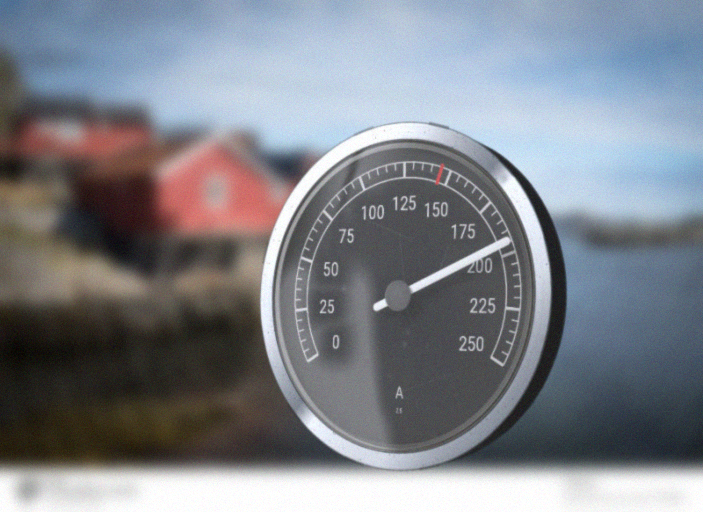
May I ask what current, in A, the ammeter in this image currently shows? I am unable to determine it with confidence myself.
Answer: 195 A
